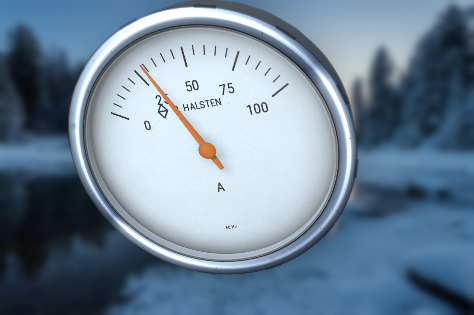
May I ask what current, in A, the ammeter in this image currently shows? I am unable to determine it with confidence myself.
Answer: 30 A
